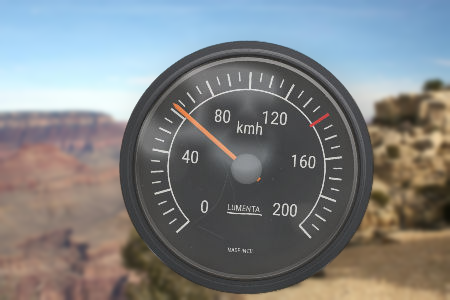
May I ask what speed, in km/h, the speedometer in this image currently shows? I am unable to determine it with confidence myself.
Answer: 62.5 km/h
